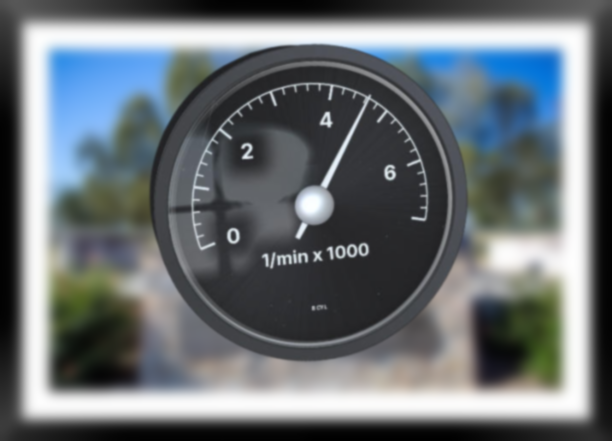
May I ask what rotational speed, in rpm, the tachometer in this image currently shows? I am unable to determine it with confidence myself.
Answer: 4600 rpm
